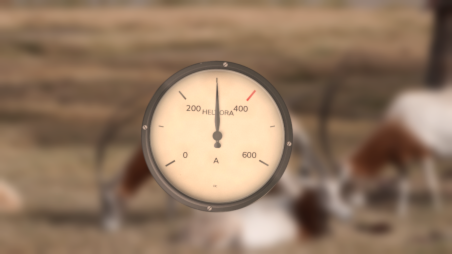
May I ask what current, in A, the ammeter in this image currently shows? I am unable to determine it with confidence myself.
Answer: 300 A
